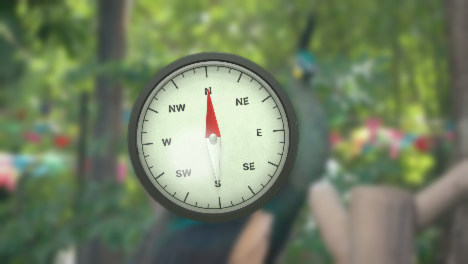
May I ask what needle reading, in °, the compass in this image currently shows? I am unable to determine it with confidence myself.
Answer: 0 °
